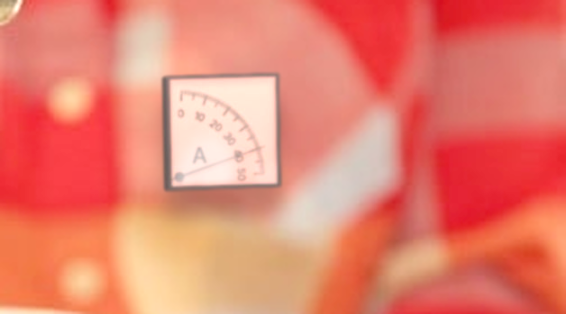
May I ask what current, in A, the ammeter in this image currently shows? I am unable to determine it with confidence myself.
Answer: 40 A
